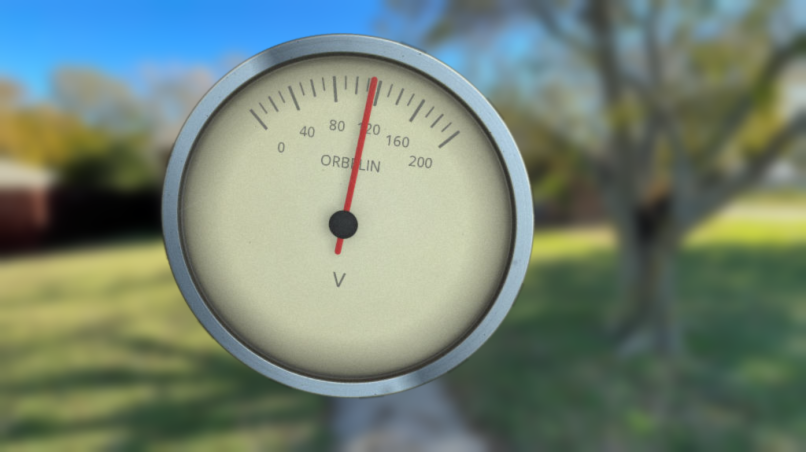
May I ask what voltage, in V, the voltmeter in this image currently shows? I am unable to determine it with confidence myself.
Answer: 115 V
